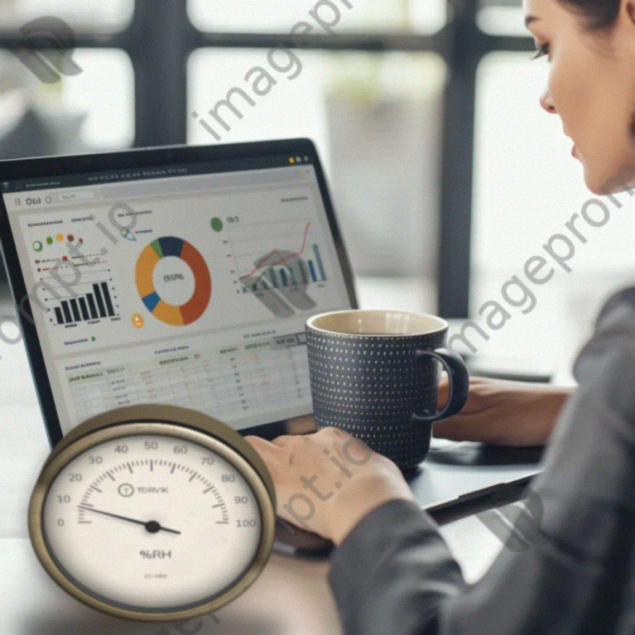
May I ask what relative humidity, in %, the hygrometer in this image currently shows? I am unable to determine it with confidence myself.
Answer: 10 %
